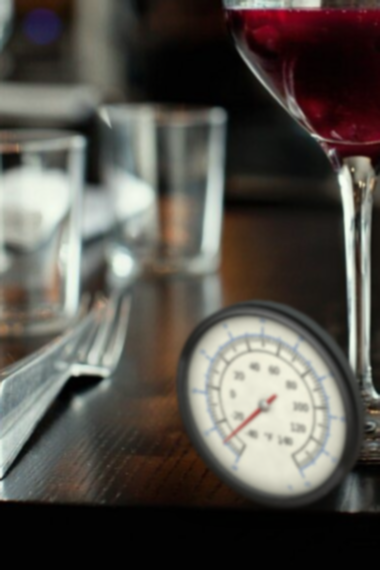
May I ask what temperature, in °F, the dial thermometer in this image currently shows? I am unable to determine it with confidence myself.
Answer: -30 °F
